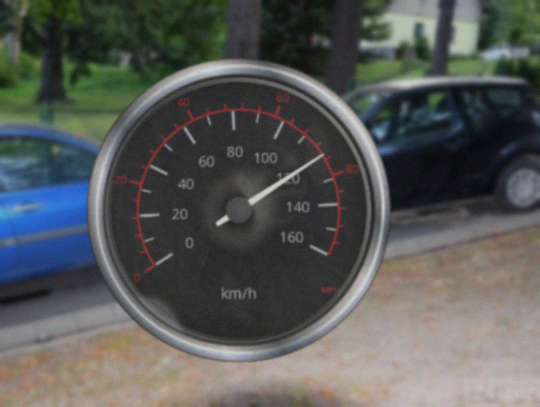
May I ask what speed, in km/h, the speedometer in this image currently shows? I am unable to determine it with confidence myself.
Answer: 120 km/h
